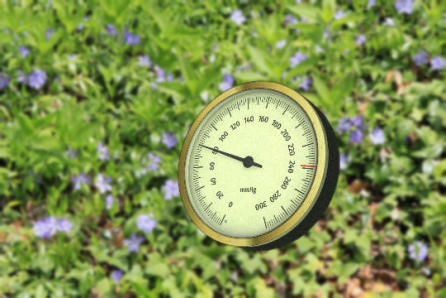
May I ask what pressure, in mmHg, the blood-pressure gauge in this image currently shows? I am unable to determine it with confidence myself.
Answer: 80 mmHg
